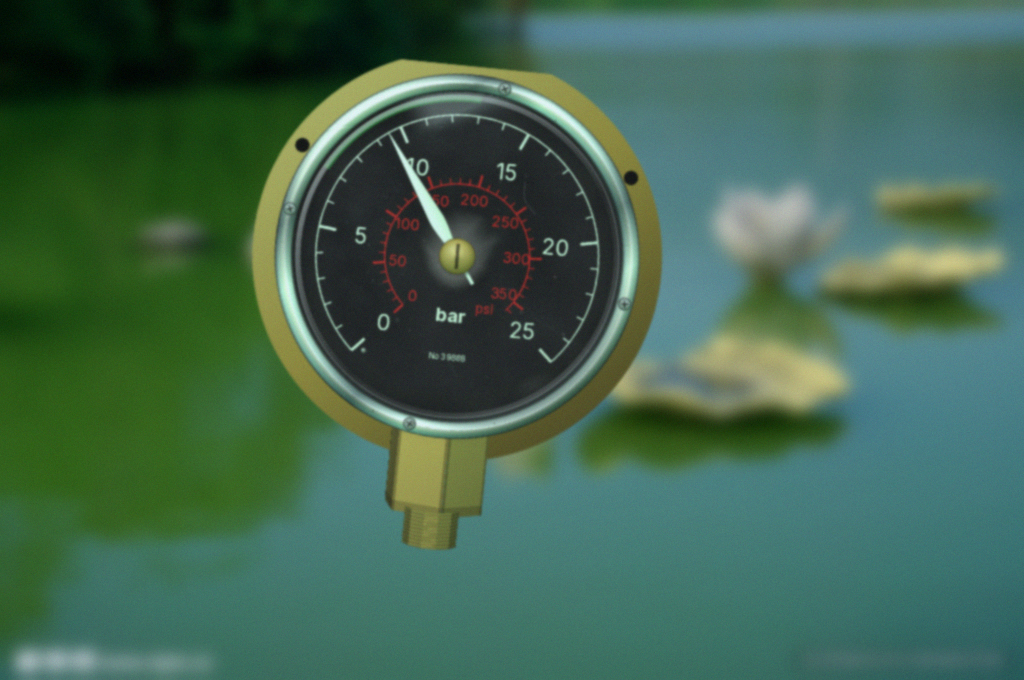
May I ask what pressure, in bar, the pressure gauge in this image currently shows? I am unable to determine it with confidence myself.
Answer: 9.5 bar
